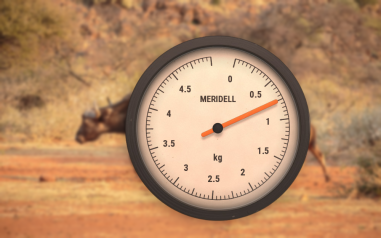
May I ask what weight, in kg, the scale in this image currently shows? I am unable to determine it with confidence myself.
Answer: 0.75 kg
